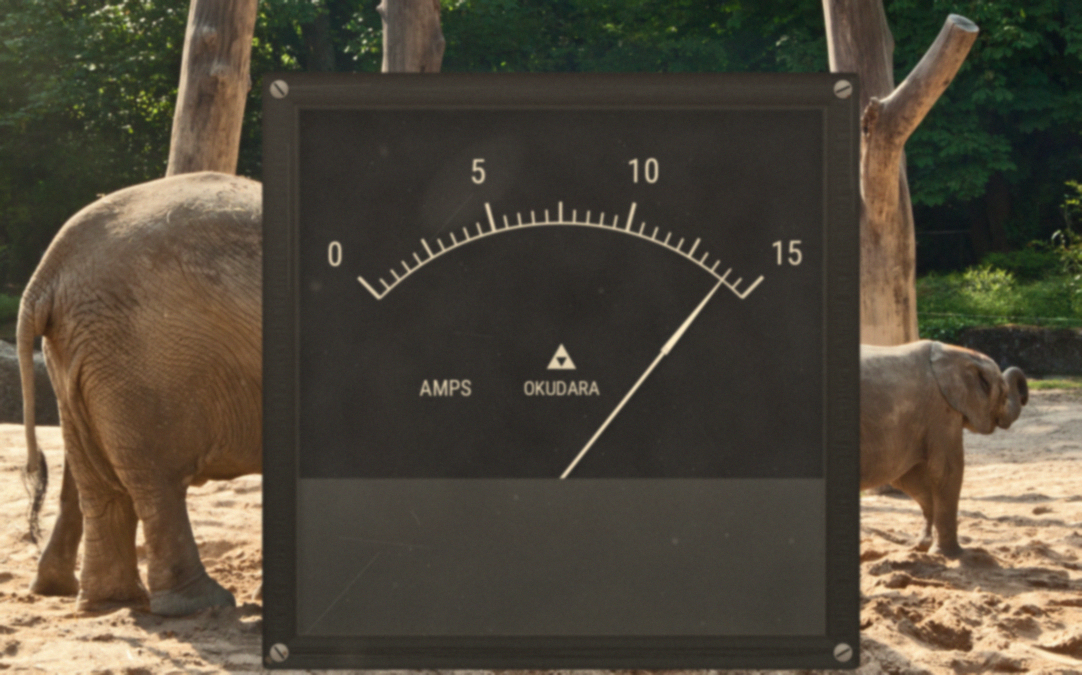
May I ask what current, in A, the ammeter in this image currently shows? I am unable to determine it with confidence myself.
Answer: 14 A
